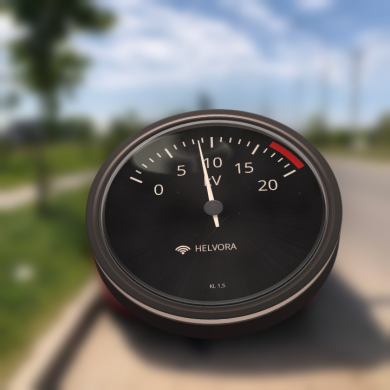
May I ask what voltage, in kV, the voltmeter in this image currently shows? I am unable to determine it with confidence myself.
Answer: 8.5 kV
